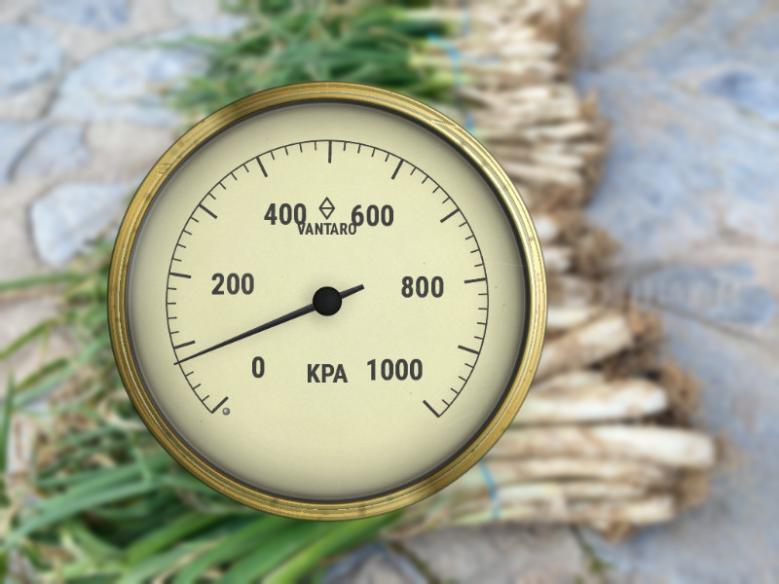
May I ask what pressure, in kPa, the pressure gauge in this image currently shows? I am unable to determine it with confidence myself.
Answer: 80 kPa
